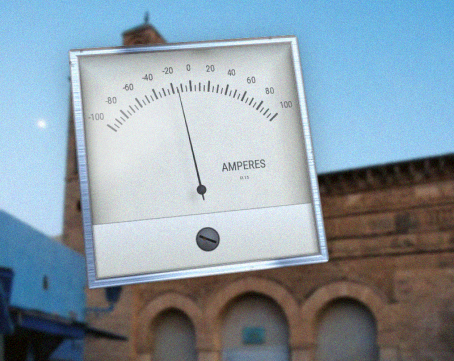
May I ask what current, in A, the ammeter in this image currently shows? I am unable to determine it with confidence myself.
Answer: -15 A
